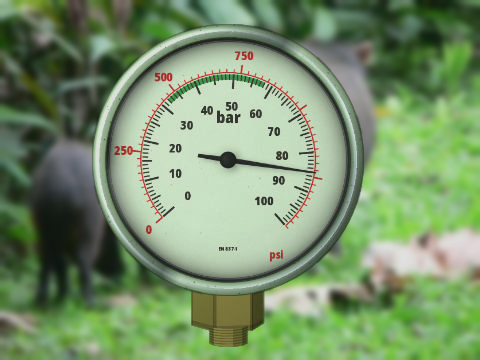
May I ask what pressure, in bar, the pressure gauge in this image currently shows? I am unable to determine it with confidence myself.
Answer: 85 bar
